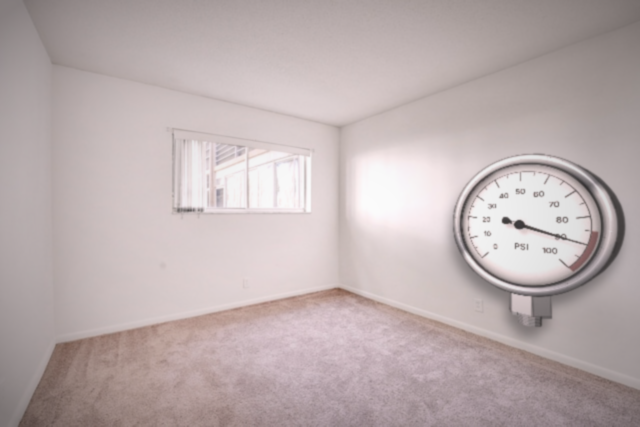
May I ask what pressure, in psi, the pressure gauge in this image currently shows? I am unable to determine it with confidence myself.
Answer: 90 psi
